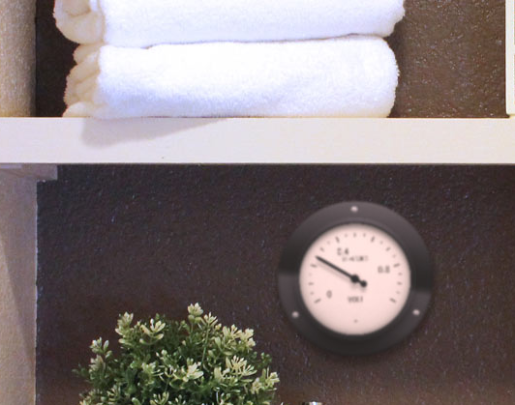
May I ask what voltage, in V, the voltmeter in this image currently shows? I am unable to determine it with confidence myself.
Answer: 0.25 V
